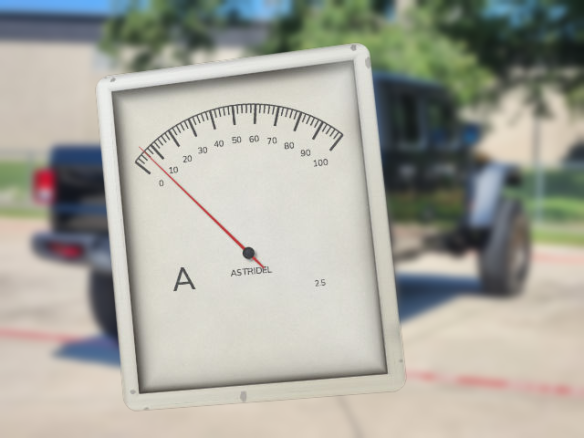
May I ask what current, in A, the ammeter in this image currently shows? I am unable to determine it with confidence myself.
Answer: 6 A
